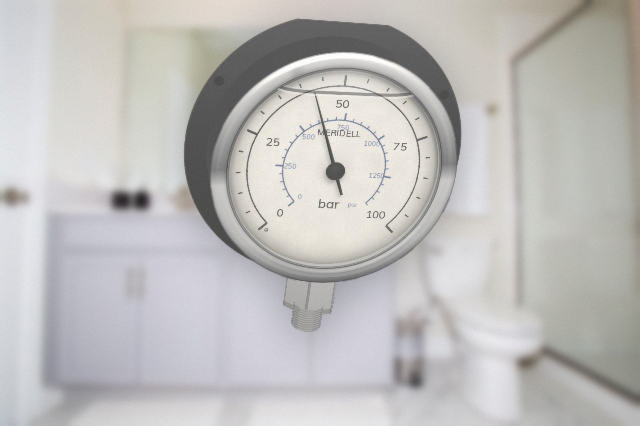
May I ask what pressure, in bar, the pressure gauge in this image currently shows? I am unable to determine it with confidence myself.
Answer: 42.5 bar
